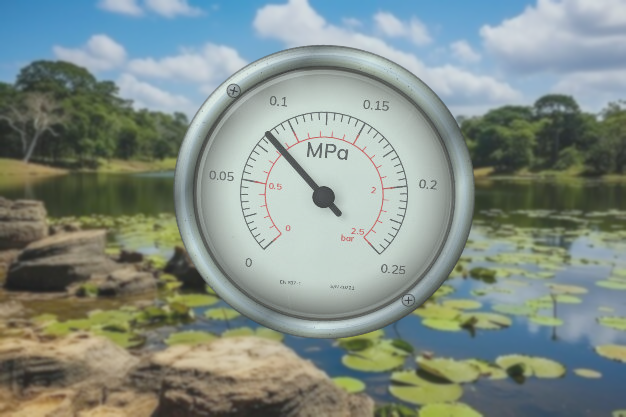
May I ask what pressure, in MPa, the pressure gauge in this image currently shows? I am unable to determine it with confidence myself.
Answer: 0.085 MPa
